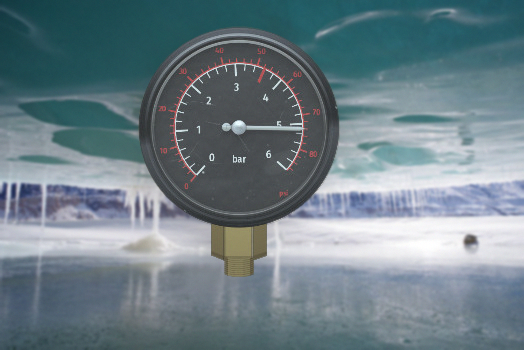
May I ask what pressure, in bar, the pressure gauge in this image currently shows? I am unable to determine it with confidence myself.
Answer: 5.1 bar
